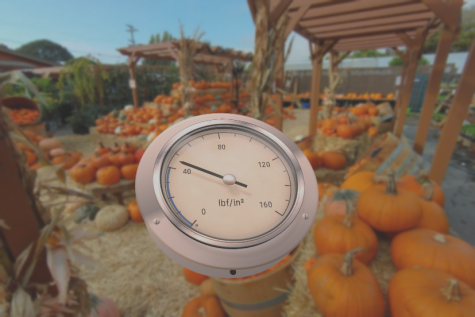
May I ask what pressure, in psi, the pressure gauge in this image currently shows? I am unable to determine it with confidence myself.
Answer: 45 psi
